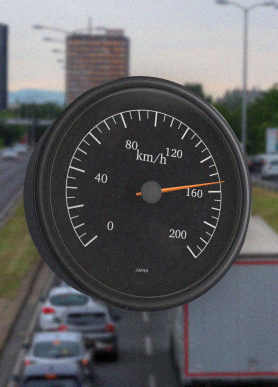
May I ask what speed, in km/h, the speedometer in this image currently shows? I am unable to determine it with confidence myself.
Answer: 155 km/h
